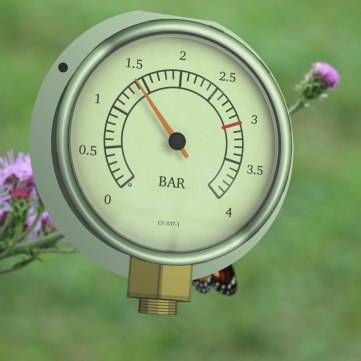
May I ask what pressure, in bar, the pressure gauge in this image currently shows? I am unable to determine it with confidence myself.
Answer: 1.4 bar
